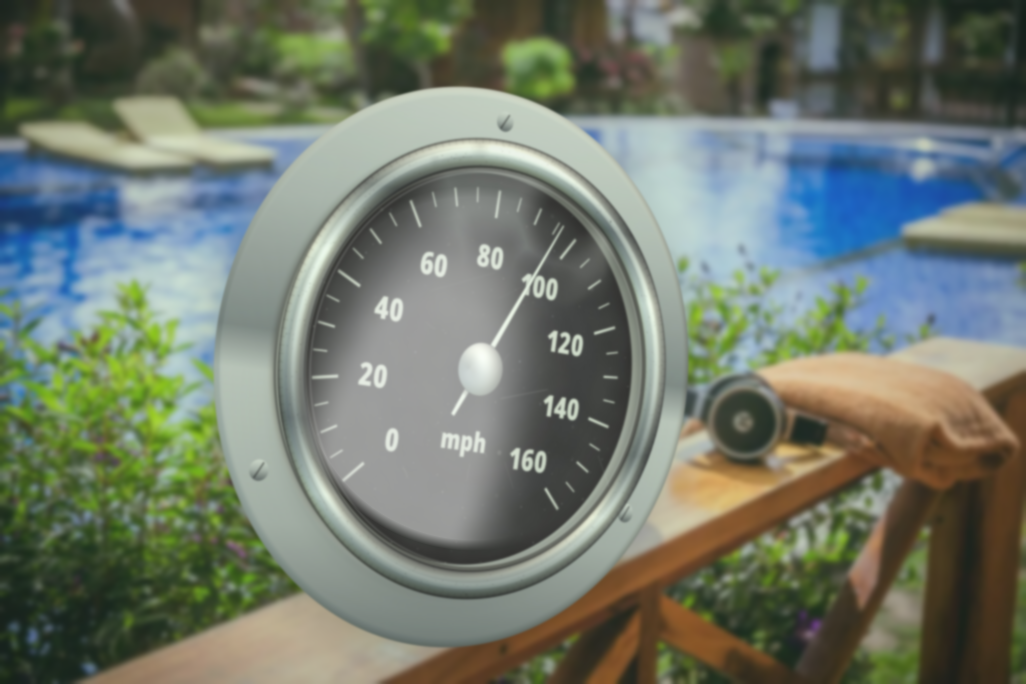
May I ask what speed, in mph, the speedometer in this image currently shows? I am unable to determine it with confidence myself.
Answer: 95 mph
